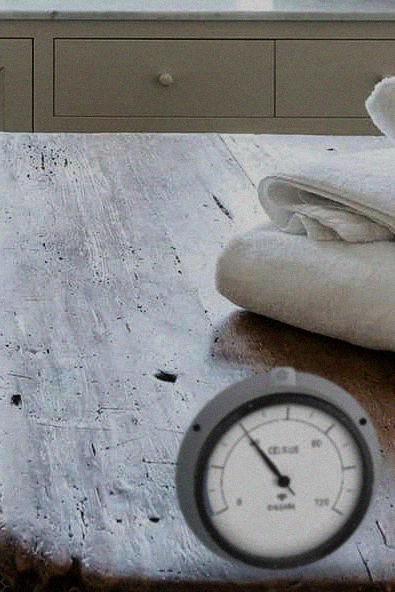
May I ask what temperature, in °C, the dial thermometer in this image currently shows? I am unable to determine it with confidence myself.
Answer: 40 °C
